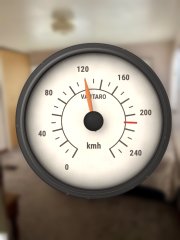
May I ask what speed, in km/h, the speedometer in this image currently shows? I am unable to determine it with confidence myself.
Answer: 120 km/h
